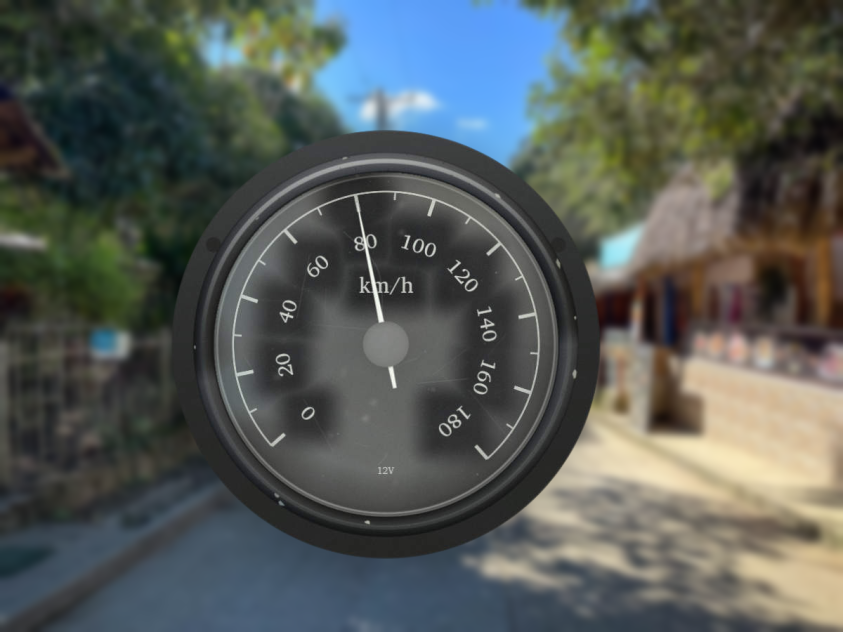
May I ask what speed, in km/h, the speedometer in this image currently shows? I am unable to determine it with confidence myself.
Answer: 80 km/h
